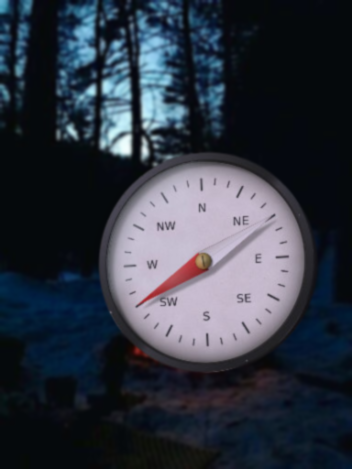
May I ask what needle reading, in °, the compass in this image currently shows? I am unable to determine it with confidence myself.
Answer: 240 °
